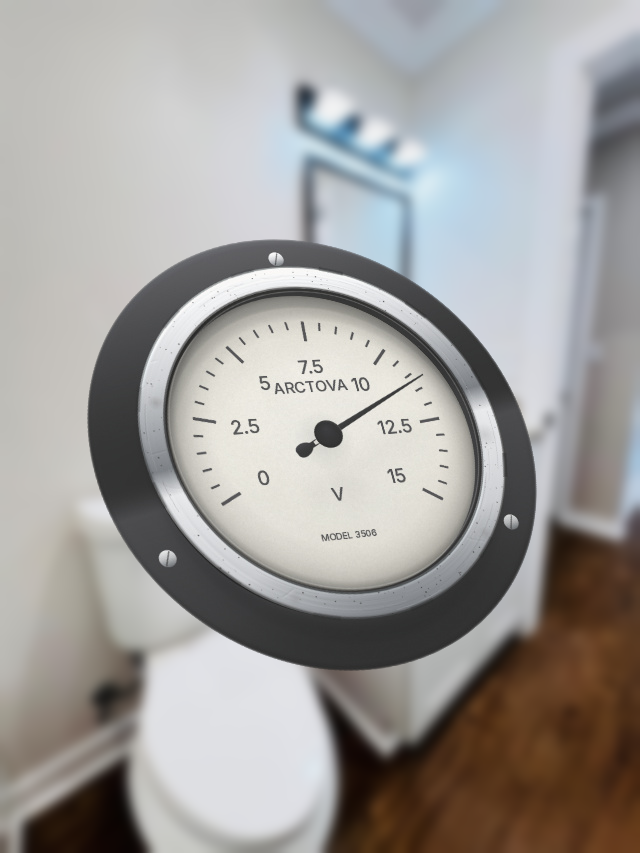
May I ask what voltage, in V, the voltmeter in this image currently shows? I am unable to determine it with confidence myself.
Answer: 11.25 V
